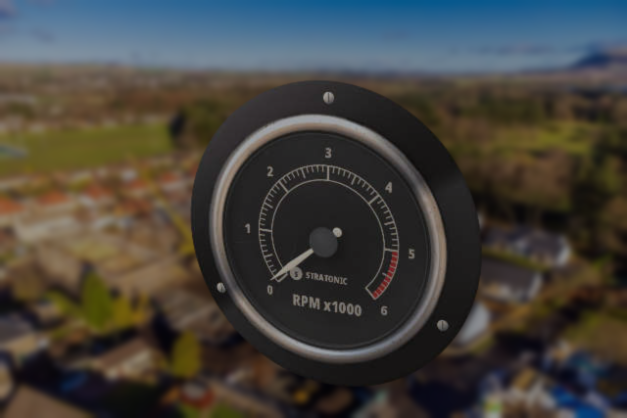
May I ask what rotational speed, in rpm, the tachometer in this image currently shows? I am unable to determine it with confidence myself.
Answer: 100 rpm
